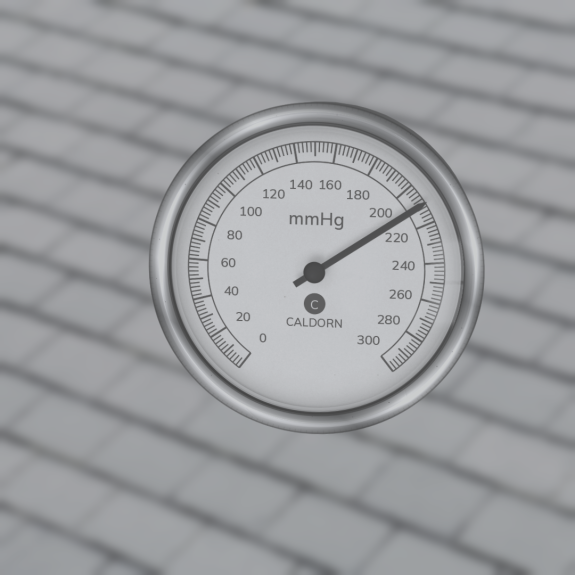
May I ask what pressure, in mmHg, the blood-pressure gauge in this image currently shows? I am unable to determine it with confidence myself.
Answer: 210 mmHg
